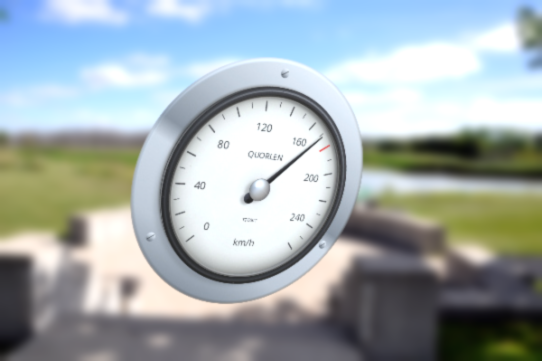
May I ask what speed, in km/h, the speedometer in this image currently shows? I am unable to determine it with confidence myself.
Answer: 170 km/h
